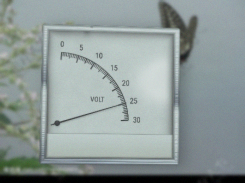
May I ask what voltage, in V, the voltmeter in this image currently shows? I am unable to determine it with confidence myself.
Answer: 25 V
